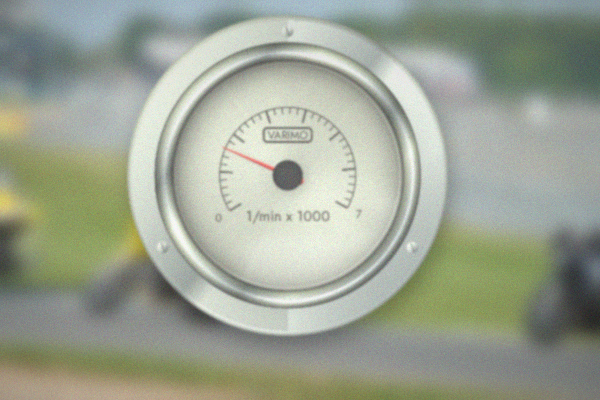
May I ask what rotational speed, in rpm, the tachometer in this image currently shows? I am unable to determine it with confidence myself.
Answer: 1600 rpm
